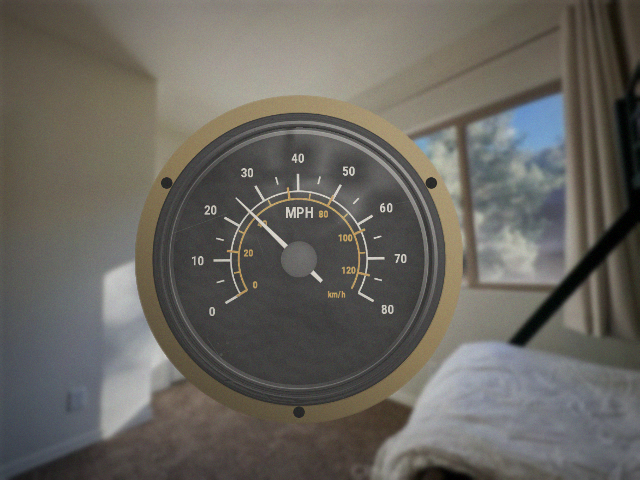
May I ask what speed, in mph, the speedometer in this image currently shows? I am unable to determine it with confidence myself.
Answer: 25 mph
